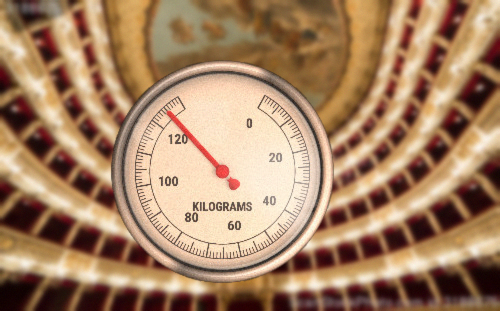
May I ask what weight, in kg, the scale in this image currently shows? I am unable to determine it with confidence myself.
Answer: 125 kg
